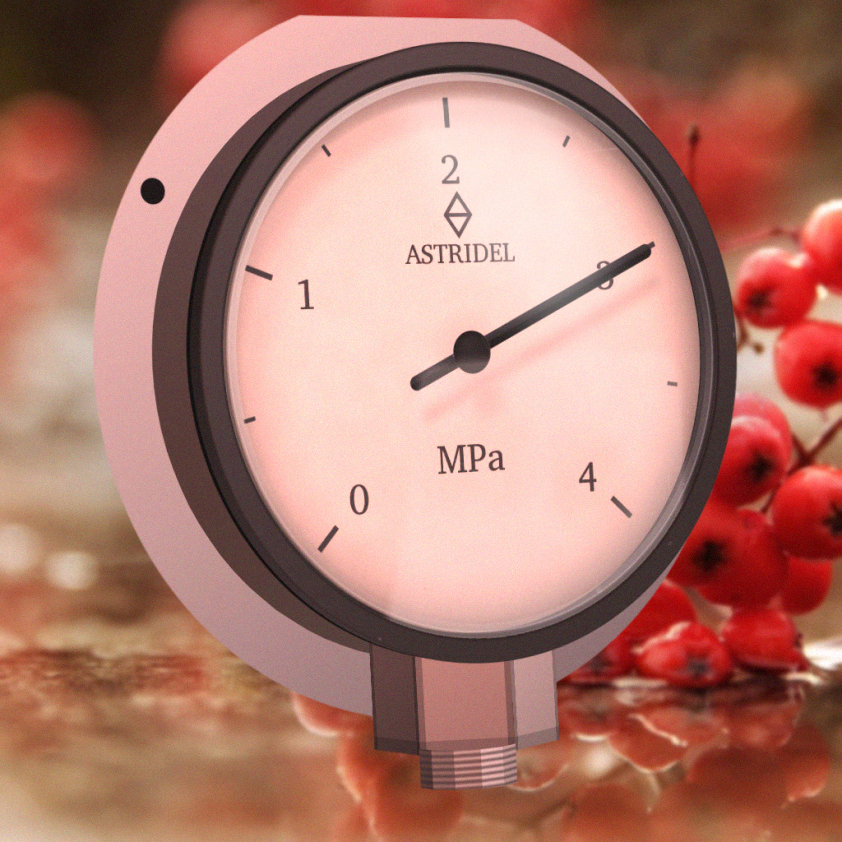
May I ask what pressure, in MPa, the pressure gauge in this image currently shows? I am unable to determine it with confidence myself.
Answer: 3 MPa
